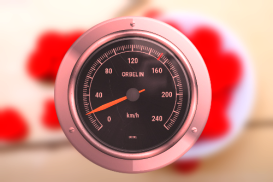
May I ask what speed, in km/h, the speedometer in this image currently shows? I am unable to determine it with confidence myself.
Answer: 20 km/h
